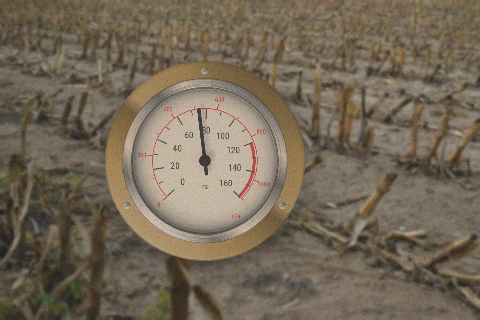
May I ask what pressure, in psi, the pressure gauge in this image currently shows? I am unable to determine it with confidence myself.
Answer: 75 psi
